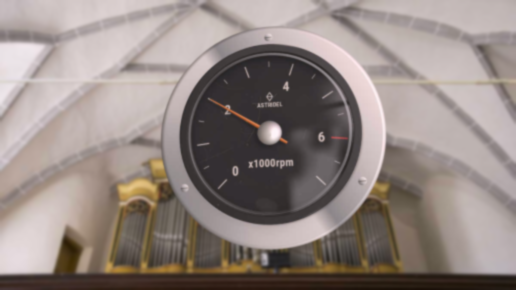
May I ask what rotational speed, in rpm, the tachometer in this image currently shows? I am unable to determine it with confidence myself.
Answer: 2000 rpm
